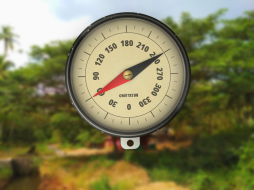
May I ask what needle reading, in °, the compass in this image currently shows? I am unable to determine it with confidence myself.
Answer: 60 °
